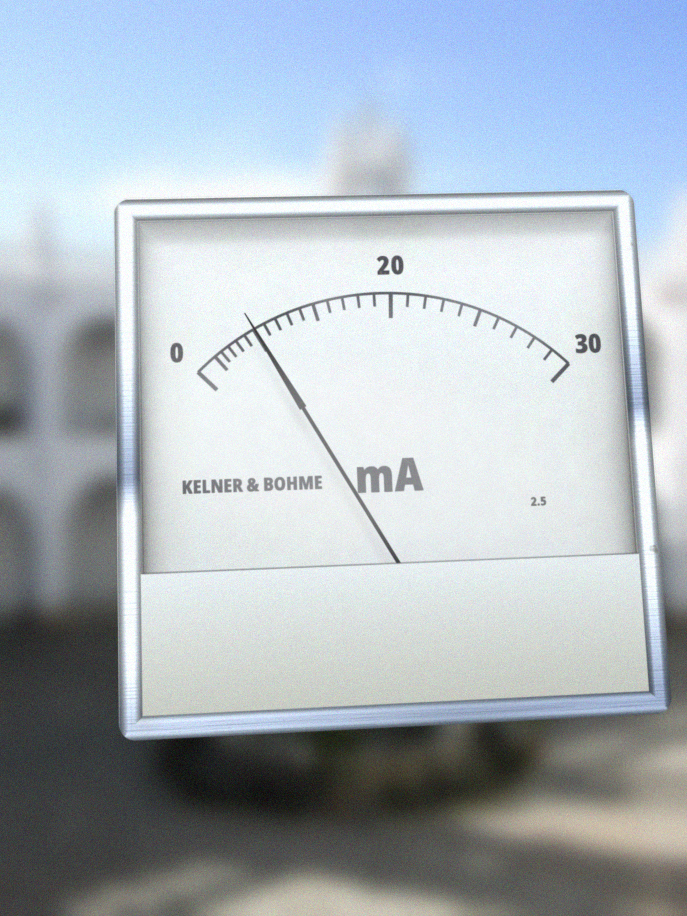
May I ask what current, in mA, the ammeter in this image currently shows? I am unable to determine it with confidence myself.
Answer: 10 mA
